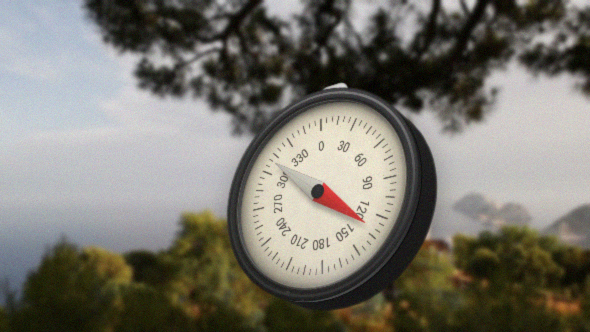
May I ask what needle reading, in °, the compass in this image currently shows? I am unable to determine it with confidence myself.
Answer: 130 °
